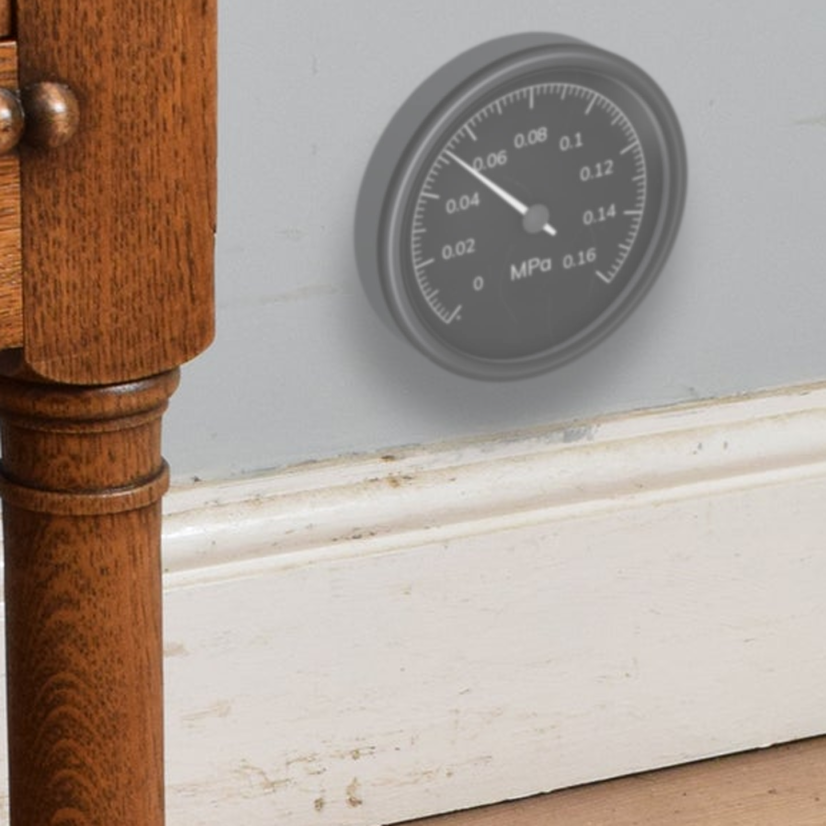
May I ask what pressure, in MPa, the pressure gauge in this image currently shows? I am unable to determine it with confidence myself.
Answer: 0.052 MPa
